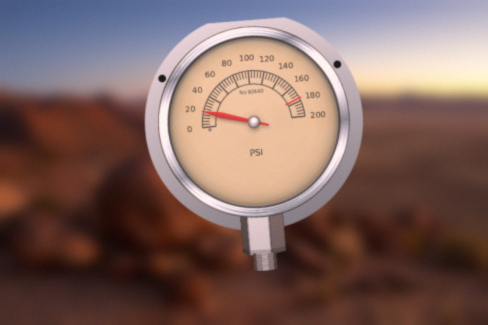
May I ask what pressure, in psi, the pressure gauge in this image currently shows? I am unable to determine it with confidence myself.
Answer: 20 psi
